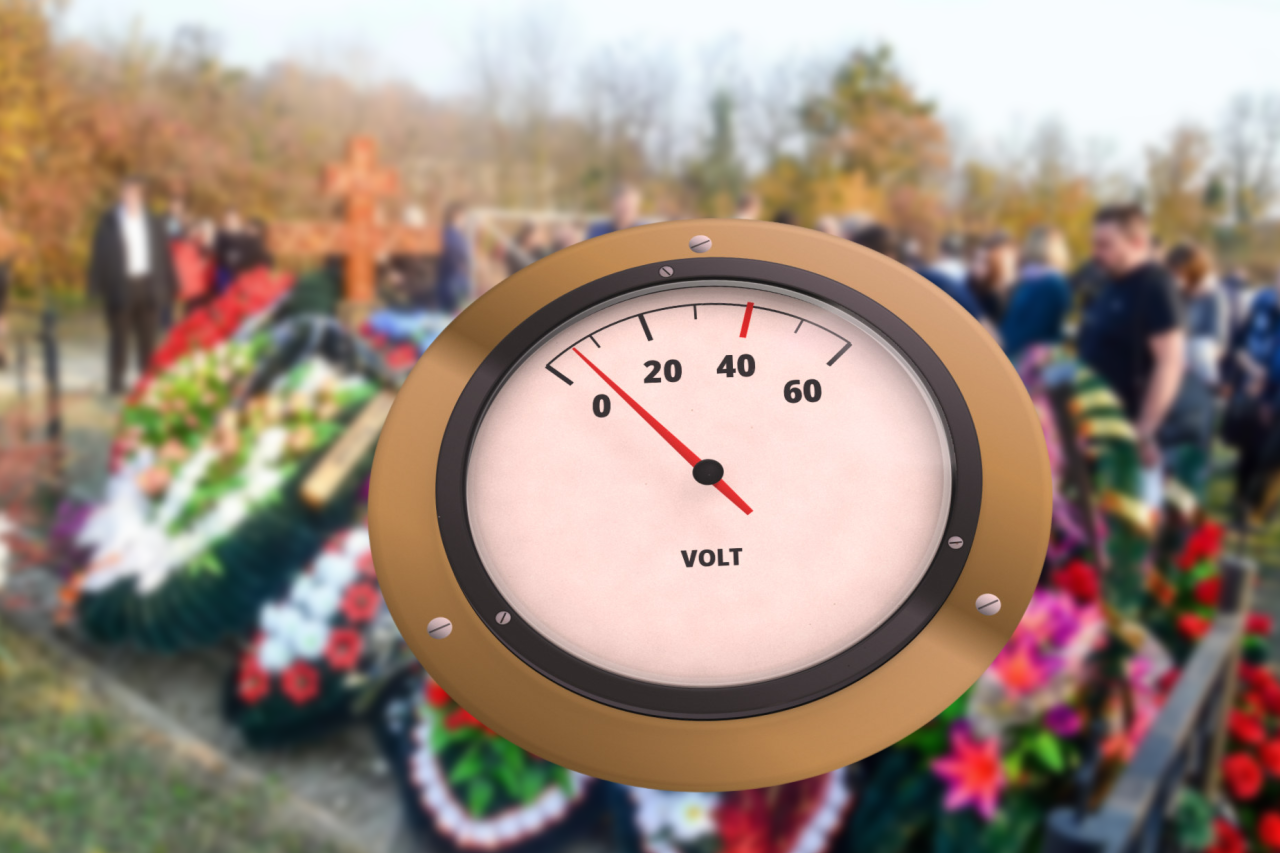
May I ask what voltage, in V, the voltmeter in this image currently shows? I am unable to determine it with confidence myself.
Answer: 5 V
